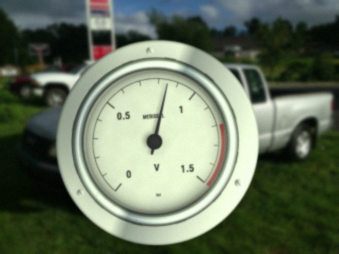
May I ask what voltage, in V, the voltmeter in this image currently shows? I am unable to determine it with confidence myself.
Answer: 0.85 V
